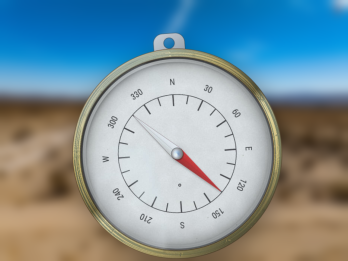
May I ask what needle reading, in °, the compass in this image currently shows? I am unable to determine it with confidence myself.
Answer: 135 °
